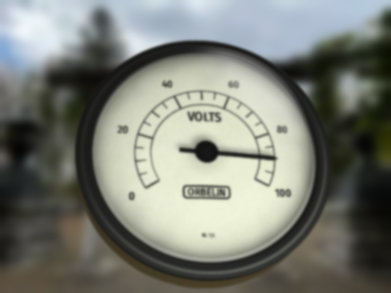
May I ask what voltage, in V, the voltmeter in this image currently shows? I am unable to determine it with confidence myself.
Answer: 90 V
